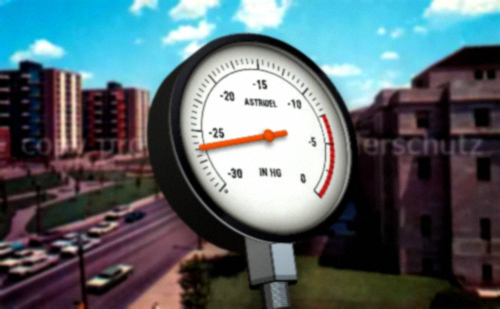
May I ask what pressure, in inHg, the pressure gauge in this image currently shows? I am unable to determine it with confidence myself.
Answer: -26.5 inHg
